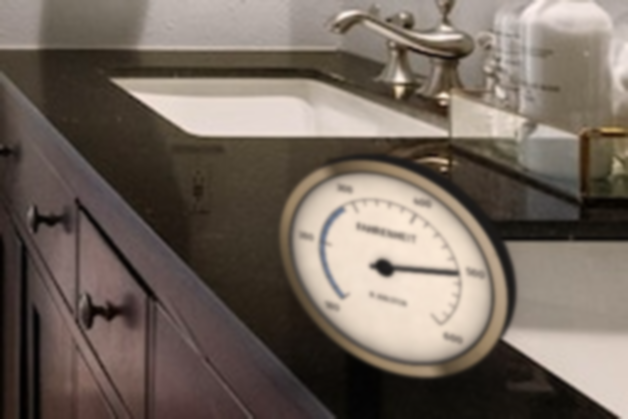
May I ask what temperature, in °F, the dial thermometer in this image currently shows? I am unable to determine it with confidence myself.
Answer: 500 °F
